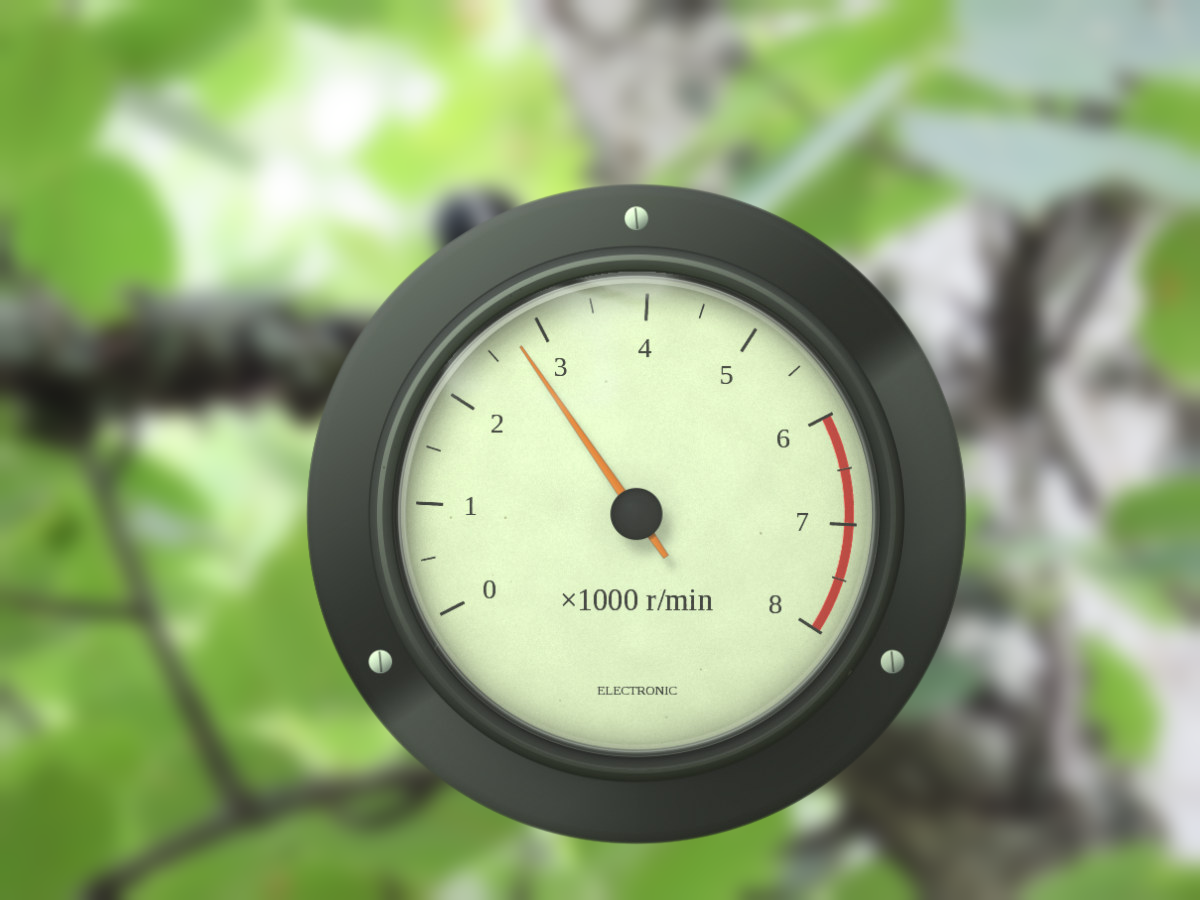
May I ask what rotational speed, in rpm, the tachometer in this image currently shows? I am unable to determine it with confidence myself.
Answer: 2750 rpm
